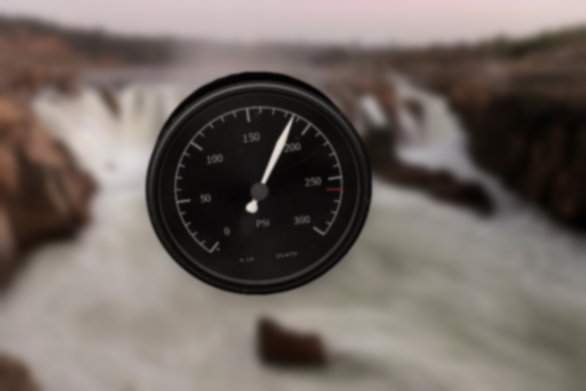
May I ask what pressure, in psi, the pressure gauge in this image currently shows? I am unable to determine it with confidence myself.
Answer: 185 psi
